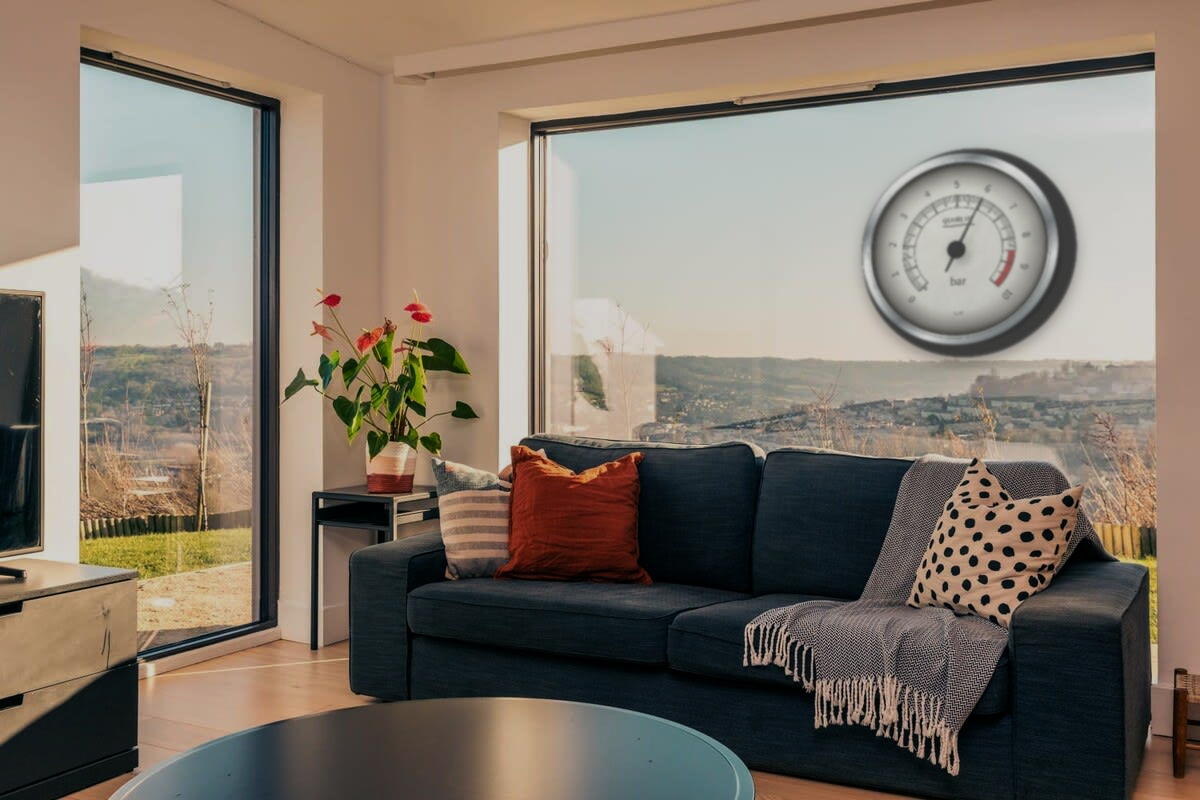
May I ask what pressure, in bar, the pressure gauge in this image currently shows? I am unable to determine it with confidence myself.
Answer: 6 bar
